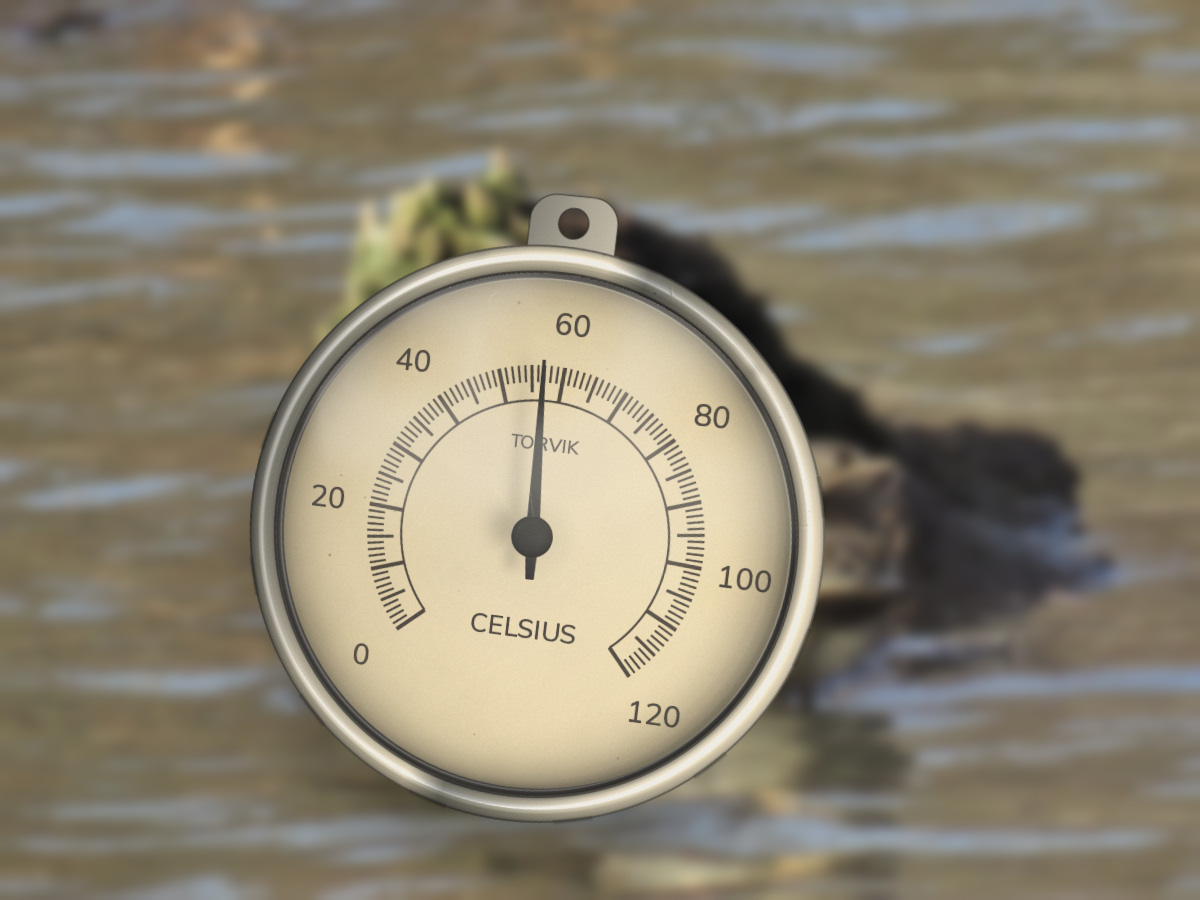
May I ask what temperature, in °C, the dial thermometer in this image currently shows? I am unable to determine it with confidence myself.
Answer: 57 °C
